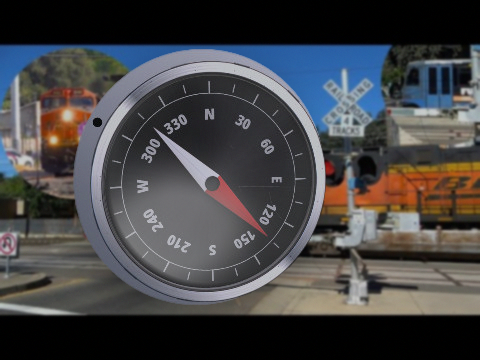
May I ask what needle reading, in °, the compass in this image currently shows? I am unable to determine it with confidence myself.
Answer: 135 °
